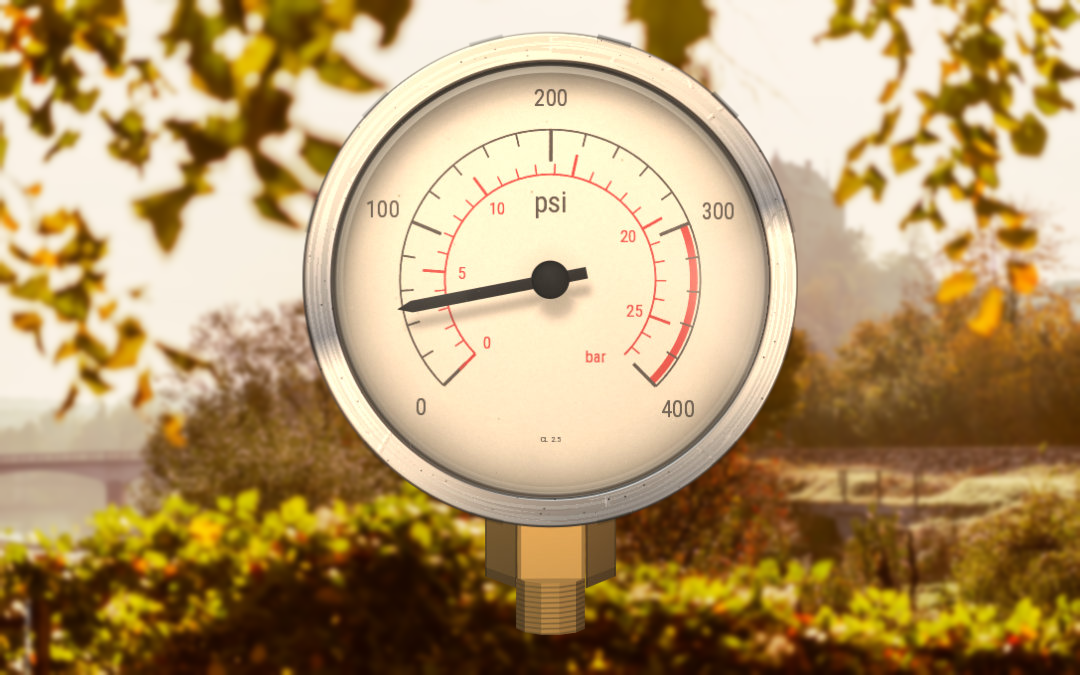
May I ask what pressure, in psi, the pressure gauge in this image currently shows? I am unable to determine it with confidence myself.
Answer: 50 psi
